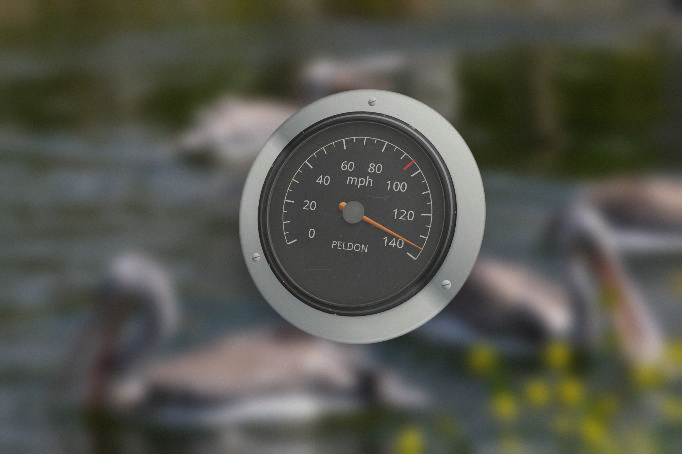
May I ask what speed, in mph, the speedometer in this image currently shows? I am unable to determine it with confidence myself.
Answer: 135 mph
